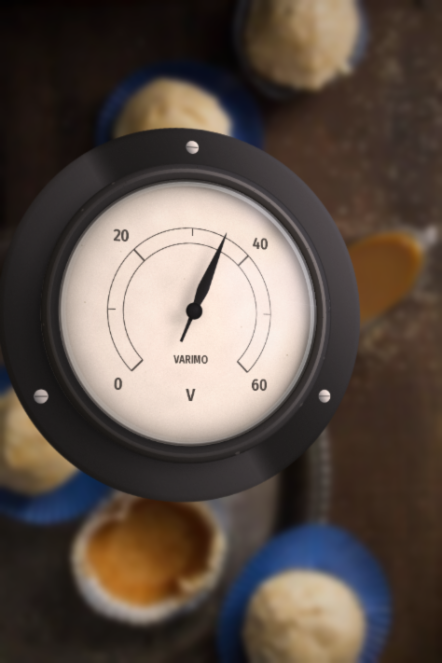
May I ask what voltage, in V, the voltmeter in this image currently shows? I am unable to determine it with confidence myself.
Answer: 35 V
